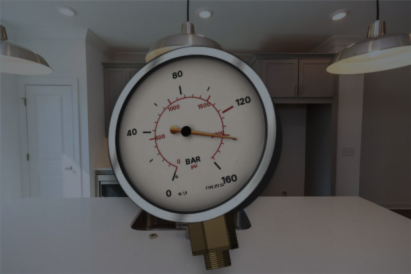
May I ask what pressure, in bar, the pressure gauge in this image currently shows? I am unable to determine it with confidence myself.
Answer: 140 bar
